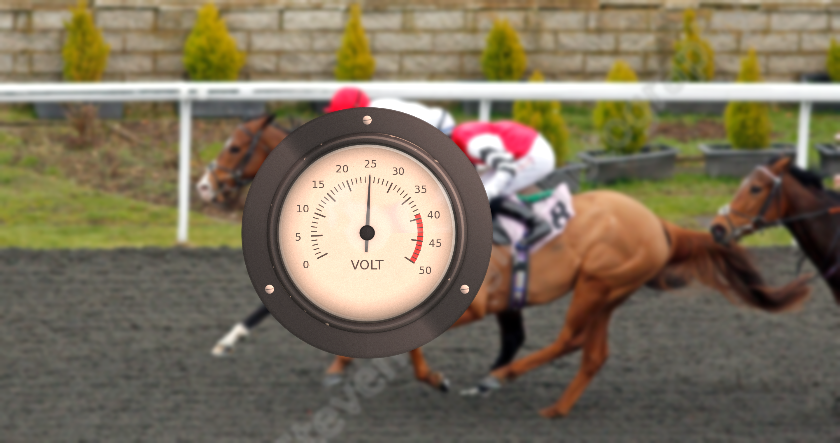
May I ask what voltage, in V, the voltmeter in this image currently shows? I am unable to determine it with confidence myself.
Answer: 25 V
